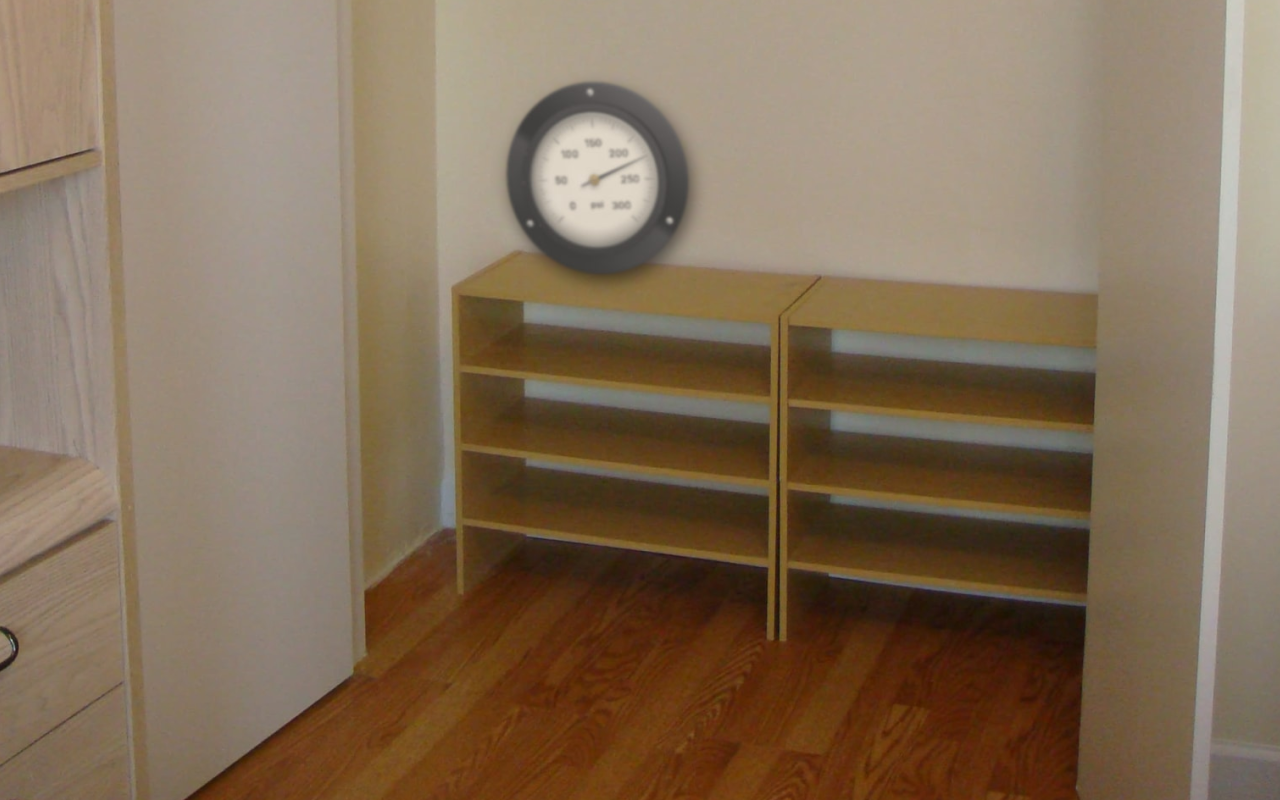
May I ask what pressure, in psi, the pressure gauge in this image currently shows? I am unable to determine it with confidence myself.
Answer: 225 psi
